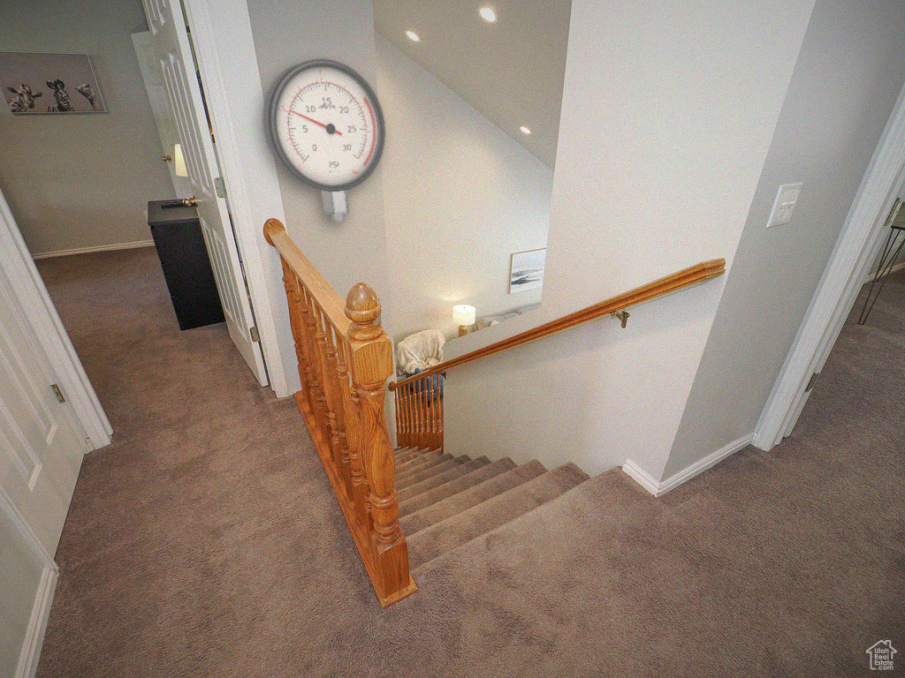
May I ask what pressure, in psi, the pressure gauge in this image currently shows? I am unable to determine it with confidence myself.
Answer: 7.5 psi
